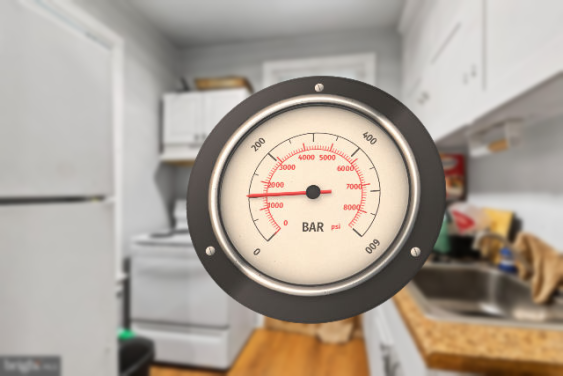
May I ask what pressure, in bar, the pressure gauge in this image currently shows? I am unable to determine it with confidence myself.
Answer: 100 bar
